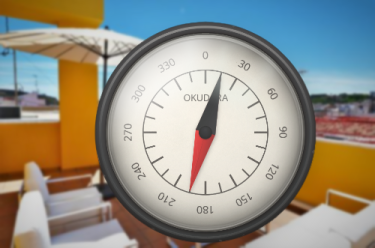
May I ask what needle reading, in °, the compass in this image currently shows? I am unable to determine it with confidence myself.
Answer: 195 °
